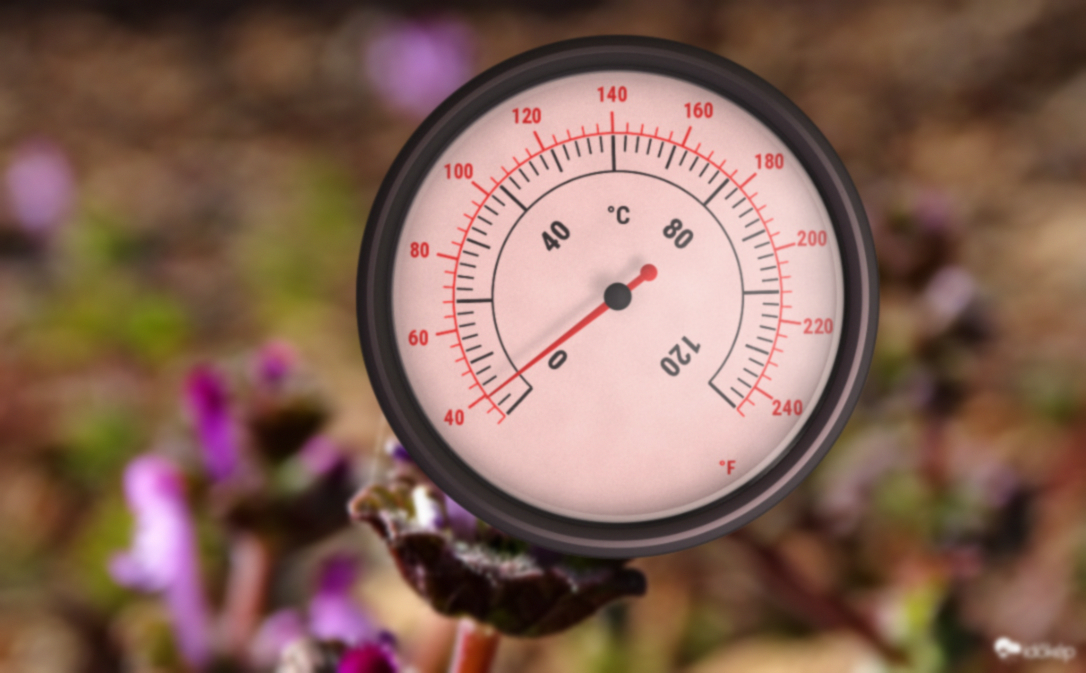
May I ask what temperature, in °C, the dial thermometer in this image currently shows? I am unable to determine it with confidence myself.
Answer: 4 °C
